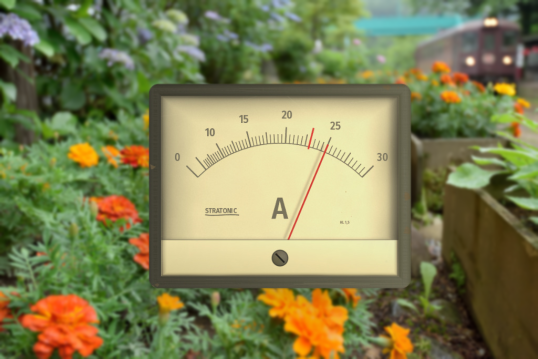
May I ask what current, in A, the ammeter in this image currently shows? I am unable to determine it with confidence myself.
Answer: 25 A
